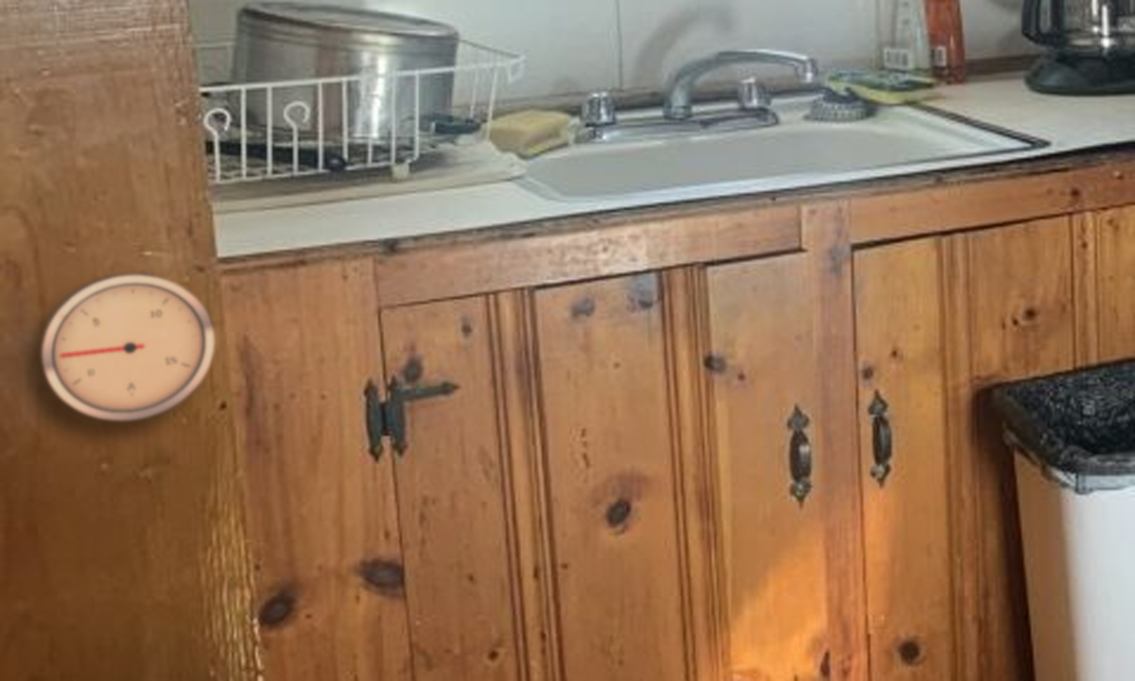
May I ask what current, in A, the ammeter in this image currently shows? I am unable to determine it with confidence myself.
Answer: 2 A
